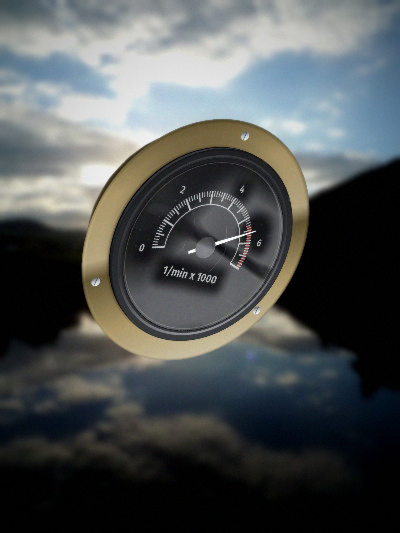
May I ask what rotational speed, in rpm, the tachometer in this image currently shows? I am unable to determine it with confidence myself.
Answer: 5500 rpm
